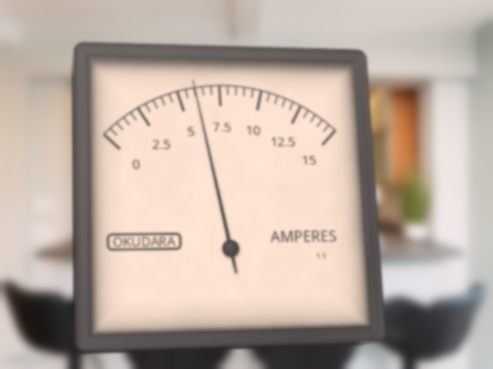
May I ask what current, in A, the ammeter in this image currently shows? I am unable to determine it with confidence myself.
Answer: 6 A
